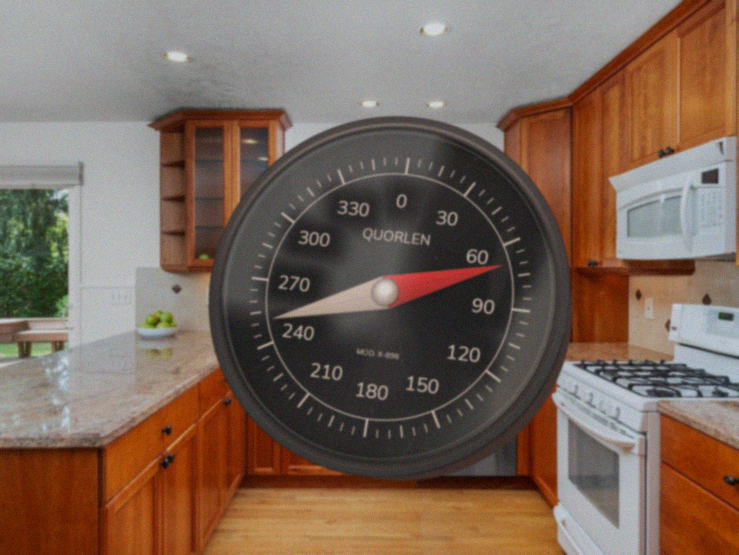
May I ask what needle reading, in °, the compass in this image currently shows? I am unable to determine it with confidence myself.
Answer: 70 °
